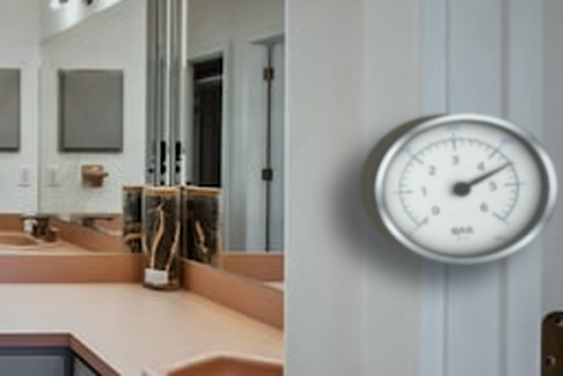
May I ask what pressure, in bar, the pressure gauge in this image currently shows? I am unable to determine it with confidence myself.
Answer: 4.4 bar
